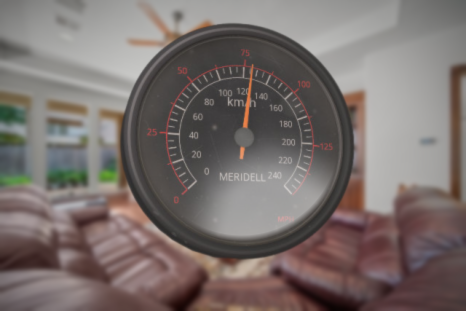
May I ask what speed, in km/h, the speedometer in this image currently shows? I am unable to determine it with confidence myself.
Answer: 125 km/h
